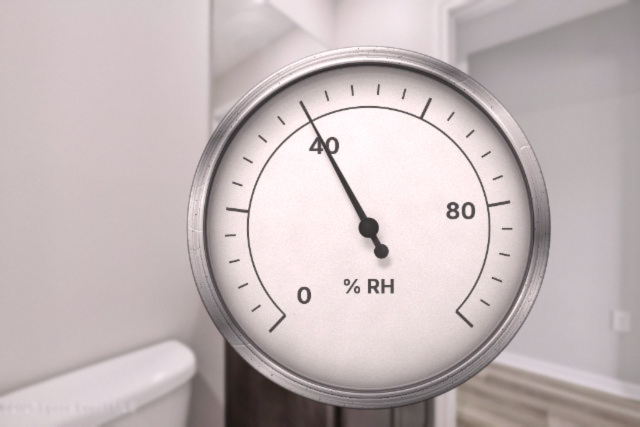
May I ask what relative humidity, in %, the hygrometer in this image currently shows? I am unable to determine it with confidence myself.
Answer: 40 %
